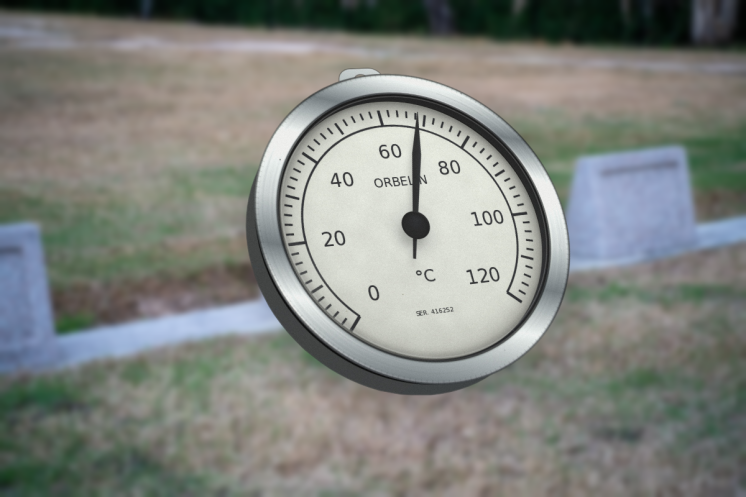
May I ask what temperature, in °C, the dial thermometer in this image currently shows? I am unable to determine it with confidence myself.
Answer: 68 °C
